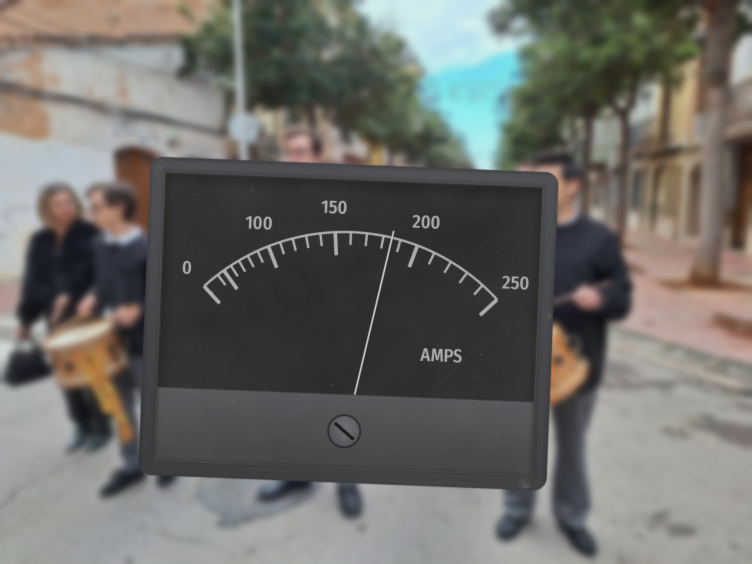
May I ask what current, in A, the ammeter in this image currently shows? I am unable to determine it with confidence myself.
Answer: 185 A
